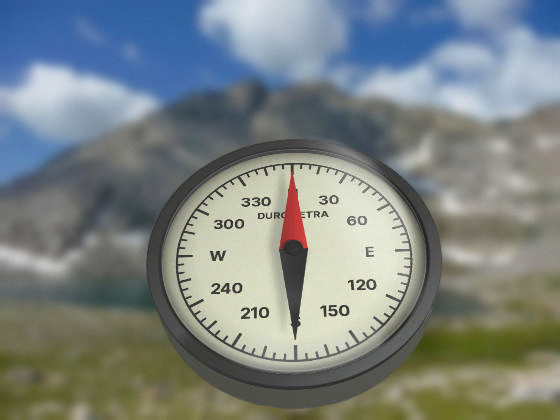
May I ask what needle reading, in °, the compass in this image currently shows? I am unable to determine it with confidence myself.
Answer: 0 °
